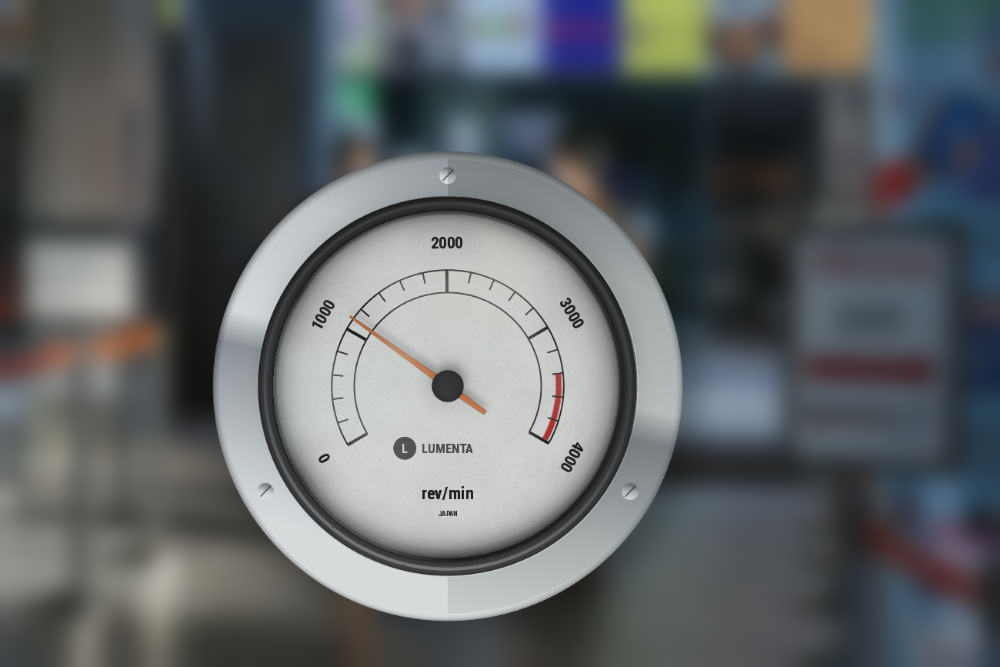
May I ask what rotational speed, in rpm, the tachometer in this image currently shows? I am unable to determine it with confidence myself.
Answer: 1100 rpm
